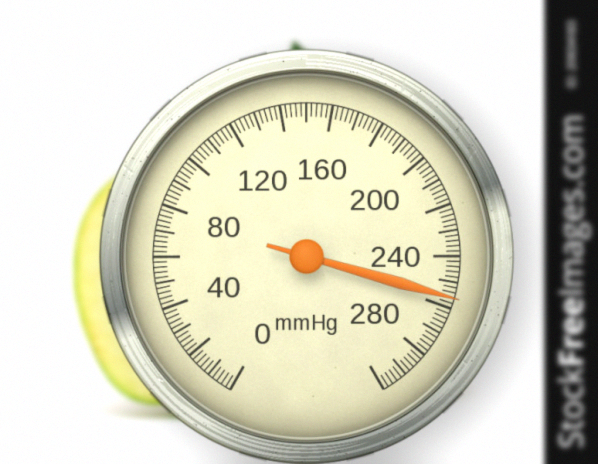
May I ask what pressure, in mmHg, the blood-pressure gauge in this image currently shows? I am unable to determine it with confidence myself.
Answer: 256 mmHg
